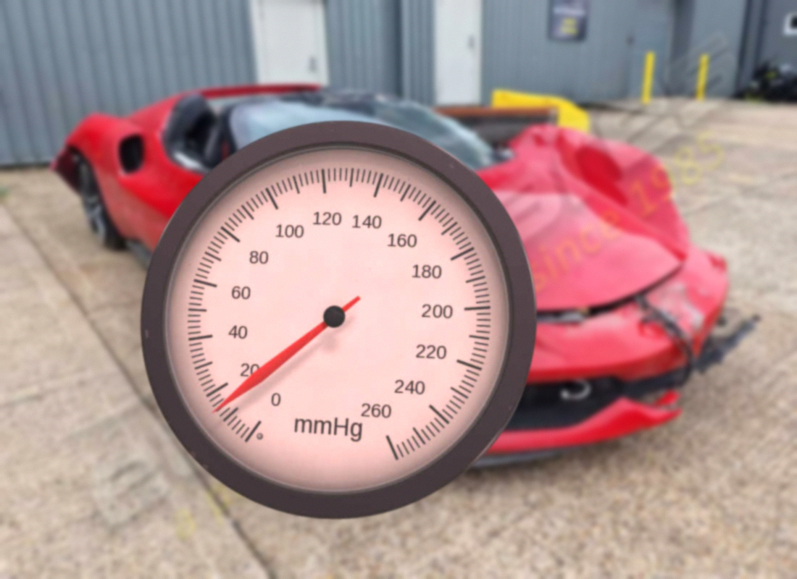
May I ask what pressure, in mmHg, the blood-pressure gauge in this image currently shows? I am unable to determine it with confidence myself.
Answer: 14 mmHg
